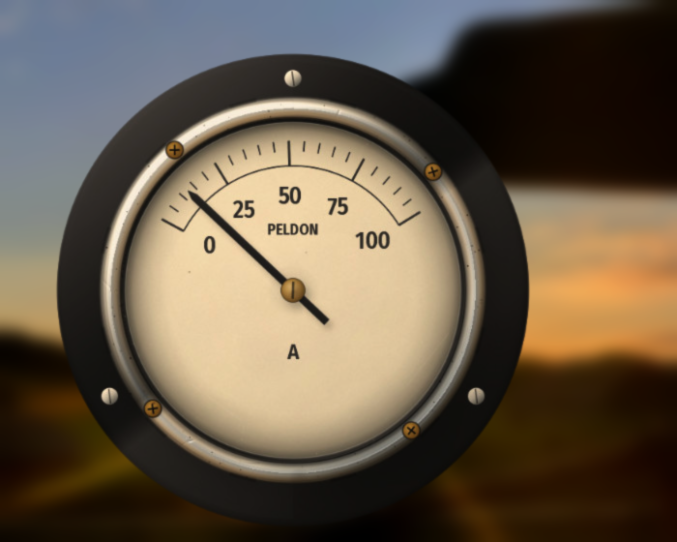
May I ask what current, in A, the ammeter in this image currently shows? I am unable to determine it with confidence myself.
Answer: 12.5 A
